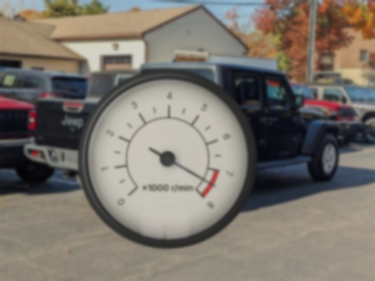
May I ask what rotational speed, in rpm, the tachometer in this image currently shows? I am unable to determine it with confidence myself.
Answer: 7500 rpm
